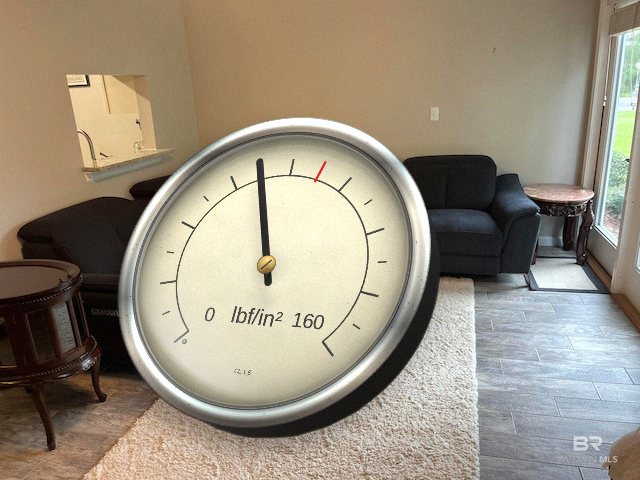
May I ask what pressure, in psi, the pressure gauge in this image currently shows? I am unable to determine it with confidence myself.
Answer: 70 psi
